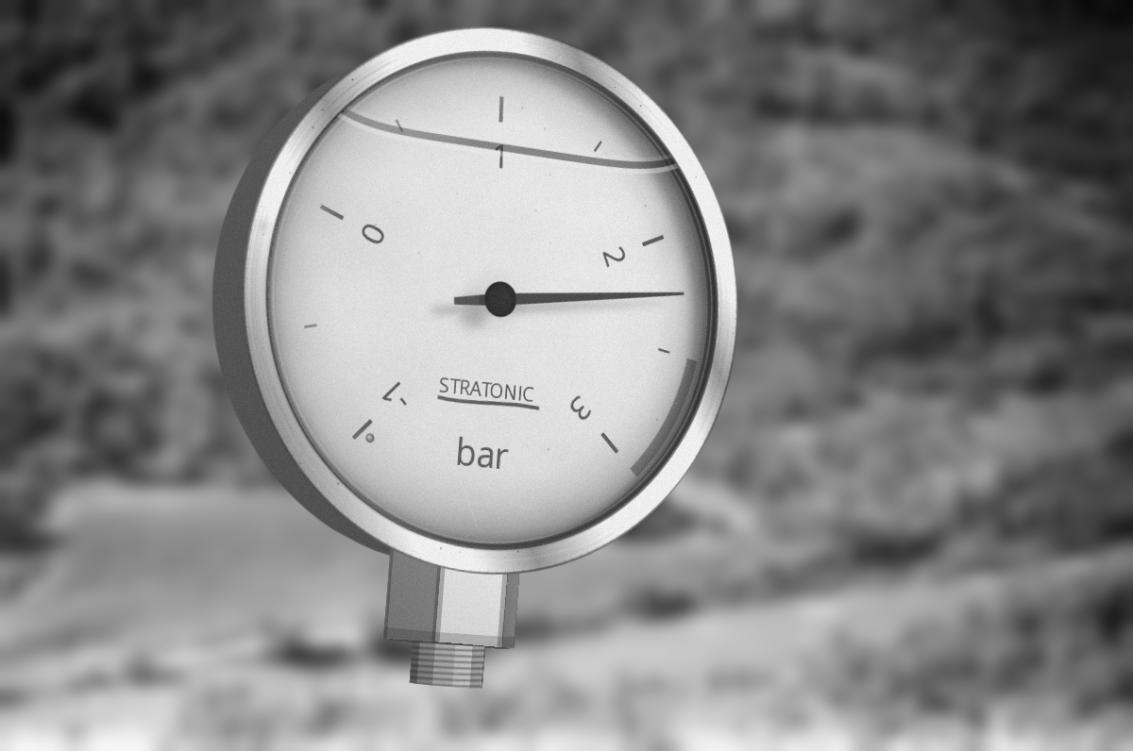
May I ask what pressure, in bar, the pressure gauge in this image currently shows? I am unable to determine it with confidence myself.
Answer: 2.25 bar
